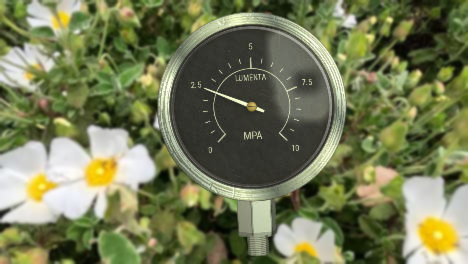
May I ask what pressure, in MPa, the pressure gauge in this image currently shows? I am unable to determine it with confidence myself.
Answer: 2.5 MPa
